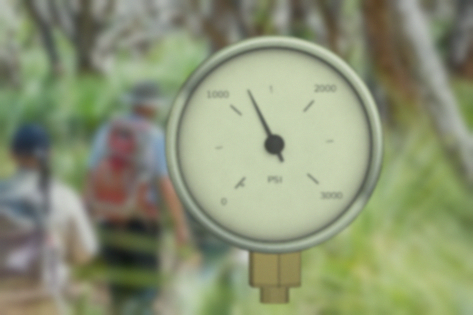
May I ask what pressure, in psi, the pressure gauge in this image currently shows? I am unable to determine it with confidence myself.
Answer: 1250 psi
